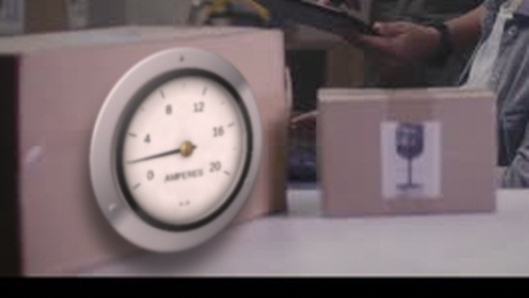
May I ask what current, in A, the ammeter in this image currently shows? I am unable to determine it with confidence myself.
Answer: 2 A
